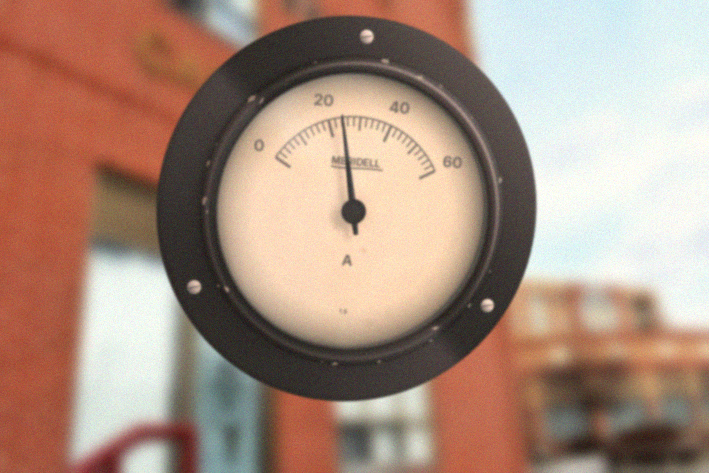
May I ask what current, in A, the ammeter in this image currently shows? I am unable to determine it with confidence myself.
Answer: 24 A
